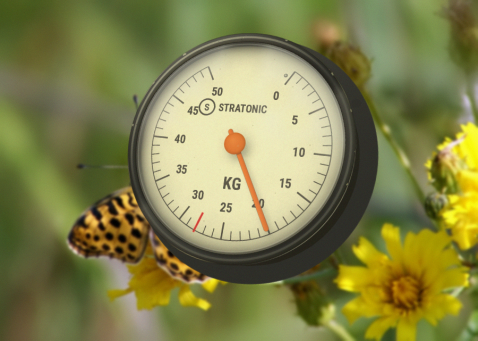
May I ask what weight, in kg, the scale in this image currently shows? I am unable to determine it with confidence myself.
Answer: 20 kg
